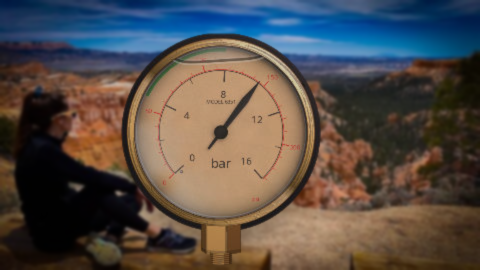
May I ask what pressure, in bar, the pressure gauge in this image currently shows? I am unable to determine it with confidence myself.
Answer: 10 bar
